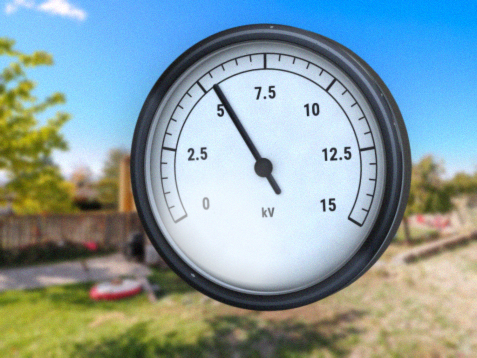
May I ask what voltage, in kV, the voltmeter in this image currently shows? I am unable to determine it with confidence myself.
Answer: 5.5 kV
